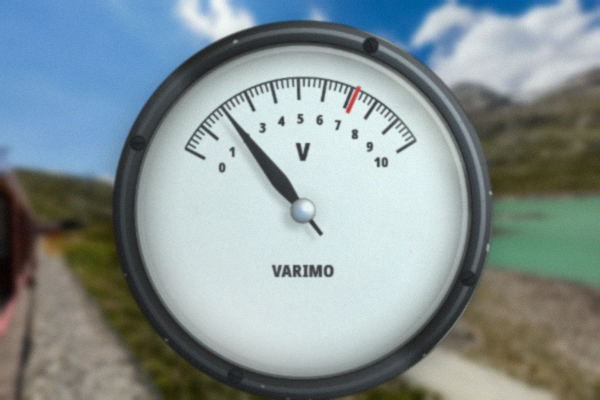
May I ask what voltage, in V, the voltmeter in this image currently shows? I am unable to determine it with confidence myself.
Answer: 2 V
